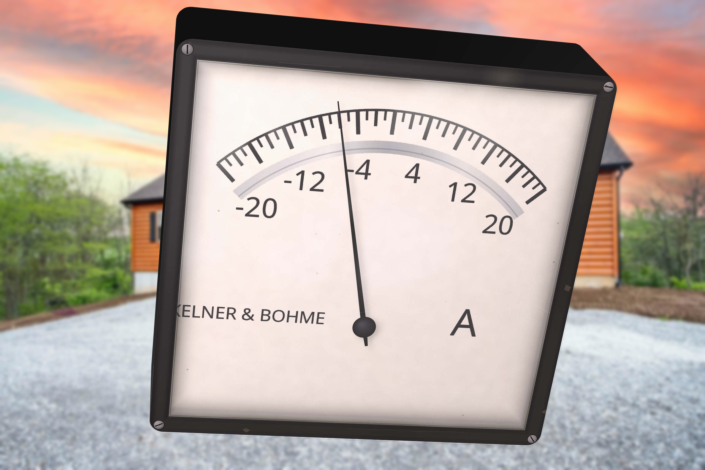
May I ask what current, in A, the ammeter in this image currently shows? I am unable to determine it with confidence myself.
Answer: -6 A
